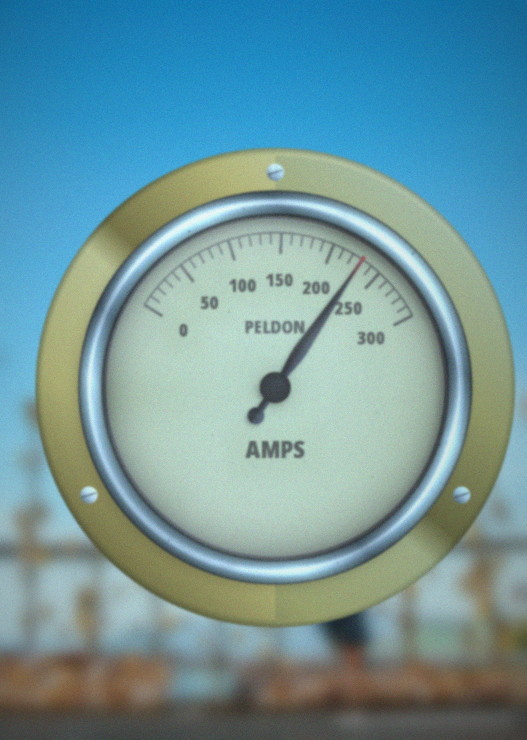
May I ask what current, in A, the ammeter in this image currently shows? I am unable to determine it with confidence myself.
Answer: 230 A
